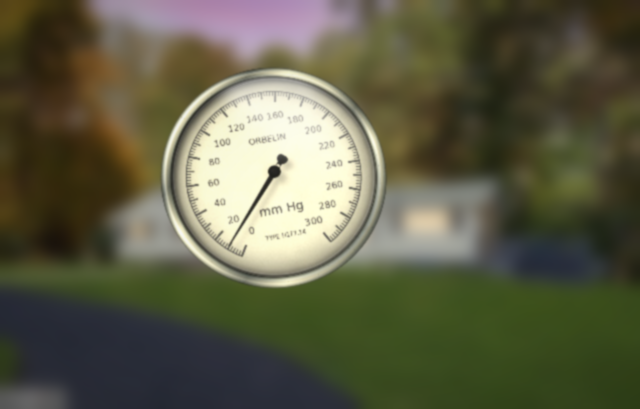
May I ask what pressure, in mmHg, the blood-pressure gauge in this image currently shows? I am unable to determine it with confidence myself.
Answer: 10 mmHg
